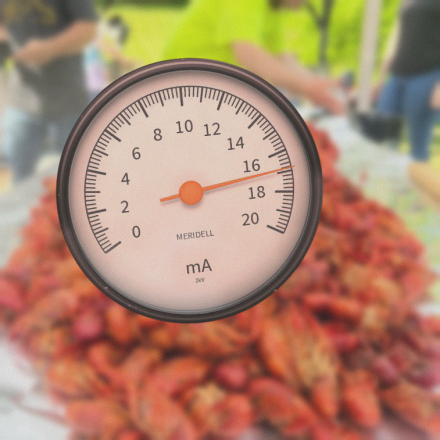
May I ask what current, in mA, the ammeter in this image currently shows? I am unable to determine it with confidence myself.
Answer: 16.8 mA
